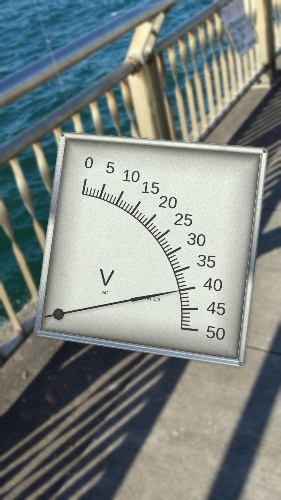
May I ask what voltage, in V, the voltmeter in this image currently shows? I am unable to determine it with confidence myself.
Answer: 40 V
